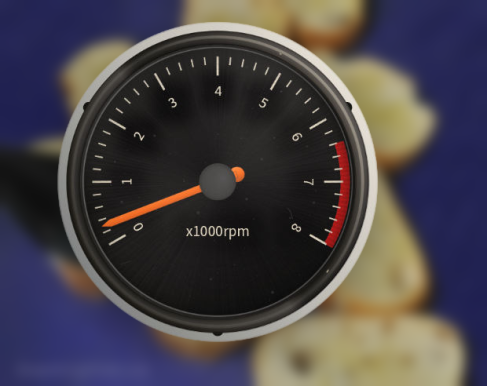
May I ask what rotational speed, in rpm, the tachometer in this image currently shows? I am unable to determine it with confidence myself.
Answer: 300 rpm
